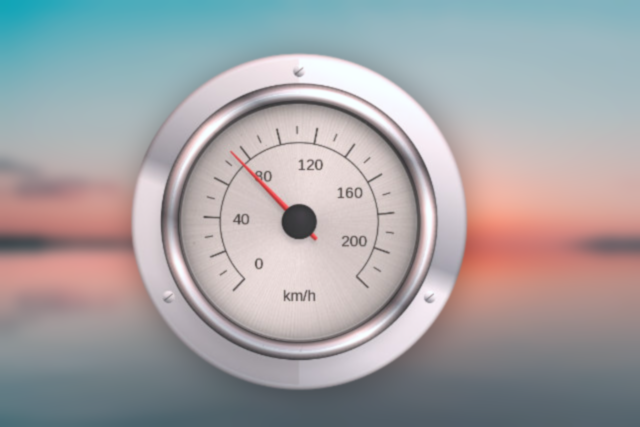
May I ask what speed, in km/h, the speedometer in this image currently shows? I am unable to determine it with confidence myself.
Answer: 75 km/h
